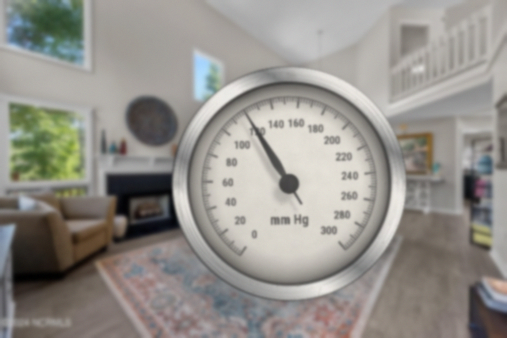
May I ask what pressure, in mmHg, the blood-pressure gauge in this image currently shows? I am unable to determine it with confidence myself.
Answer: 120 mmHg
